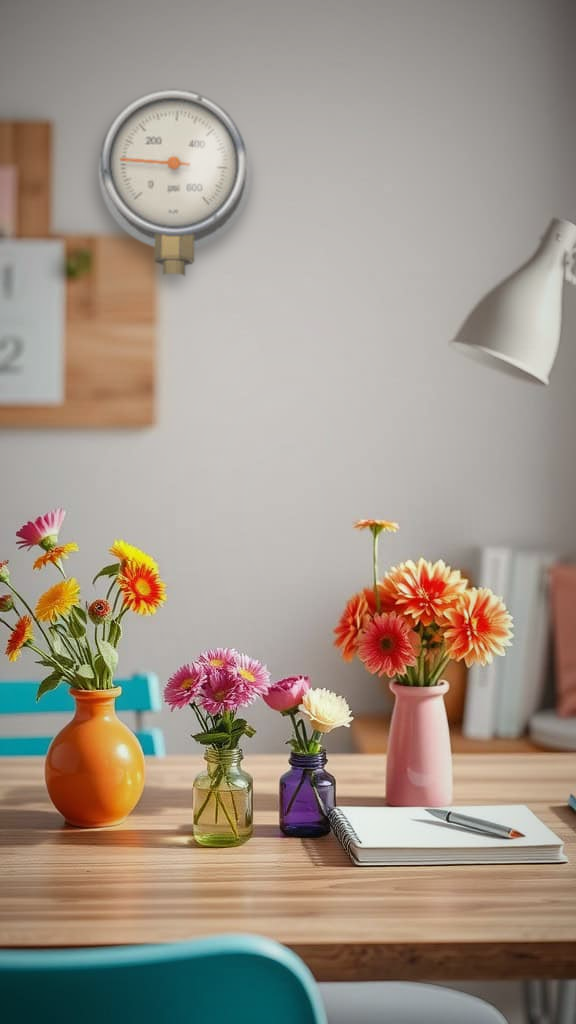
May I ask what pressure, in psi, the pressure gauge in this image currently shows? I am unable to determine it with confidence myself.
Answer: 100 psi
